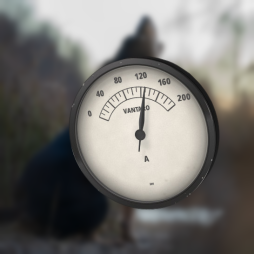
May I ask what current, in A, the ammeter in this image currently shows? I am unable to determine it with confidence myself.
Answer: 130 A
